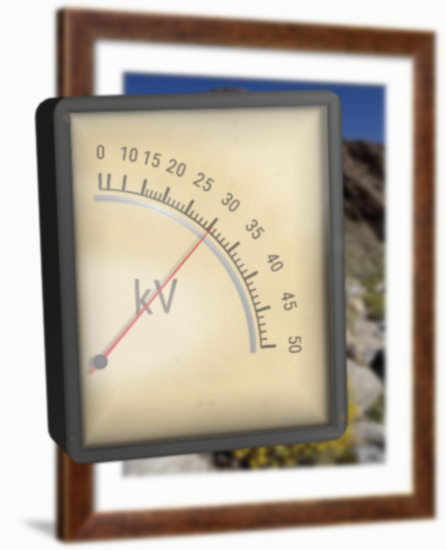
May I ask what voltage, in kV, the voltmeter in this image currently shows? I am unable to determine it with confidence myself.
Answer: 30 kV
